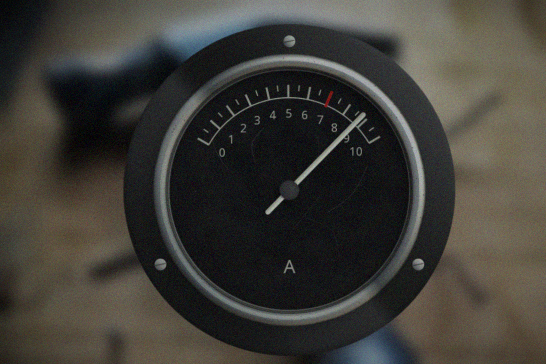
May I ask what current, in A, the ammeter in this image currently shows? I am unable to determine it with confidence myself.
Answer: 8.75 A
